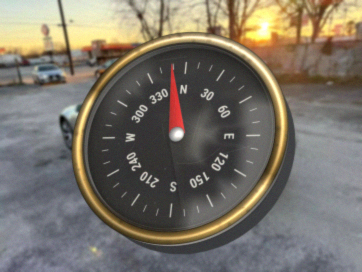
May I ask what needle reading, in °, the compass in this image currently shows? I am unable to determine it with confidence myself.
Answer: 350 °
